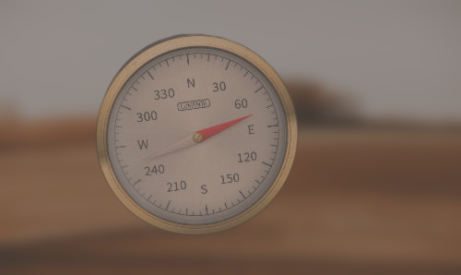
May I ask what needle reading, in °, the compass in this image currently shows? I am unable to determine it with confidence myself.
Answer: 75 °
